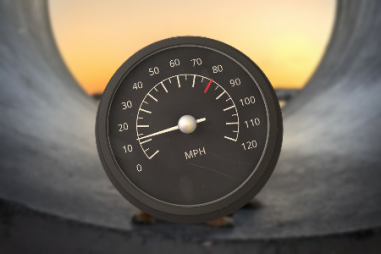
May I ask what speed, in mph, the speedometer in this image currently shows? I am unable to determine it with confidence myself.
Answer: 12.5 mph
